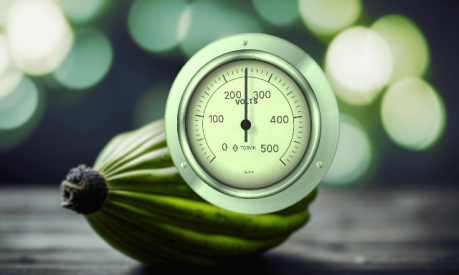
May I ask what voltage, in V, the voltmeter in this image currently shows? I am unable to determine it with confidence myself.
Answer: 250 V
